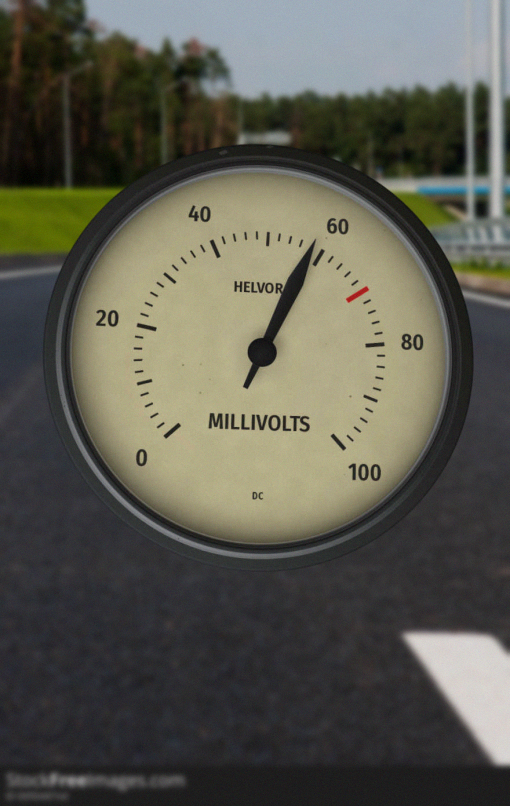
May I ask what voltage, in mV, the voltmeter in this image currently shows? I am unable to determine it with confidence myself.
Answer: 58 mV
